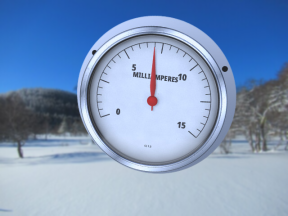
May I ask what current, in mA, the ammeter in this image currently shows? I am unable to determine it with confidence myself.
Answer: 7 mA
